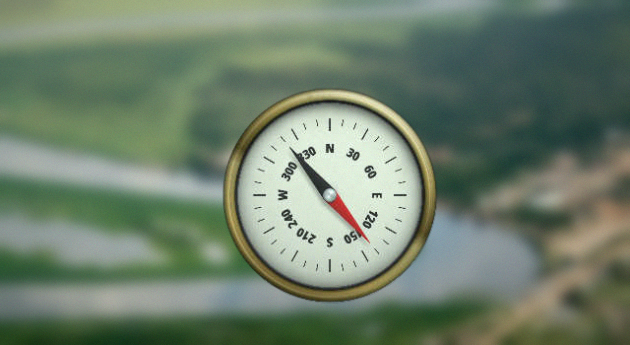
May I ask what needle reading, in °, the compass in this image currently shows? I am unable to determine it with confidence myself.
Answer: 140 °
